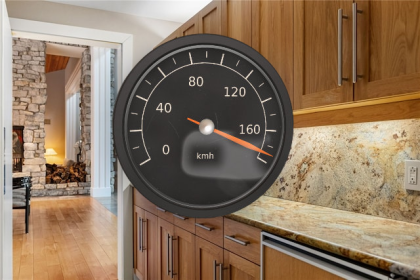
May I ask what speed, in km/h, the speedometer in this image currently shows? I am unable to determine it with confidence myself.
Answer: 175 km/h
